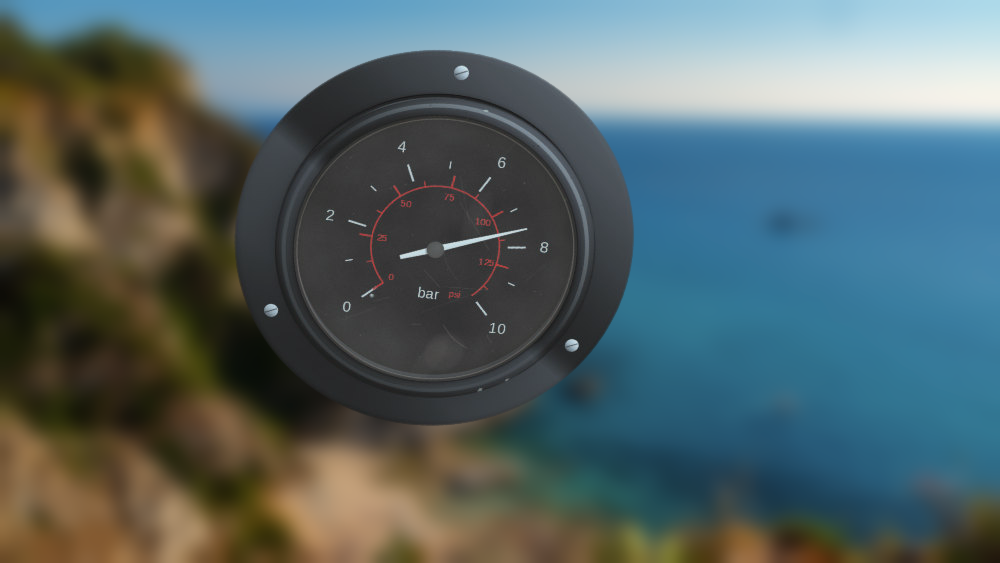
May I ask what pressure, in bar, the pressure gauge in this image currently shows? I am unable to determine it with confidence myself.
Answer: 7.5 bar
